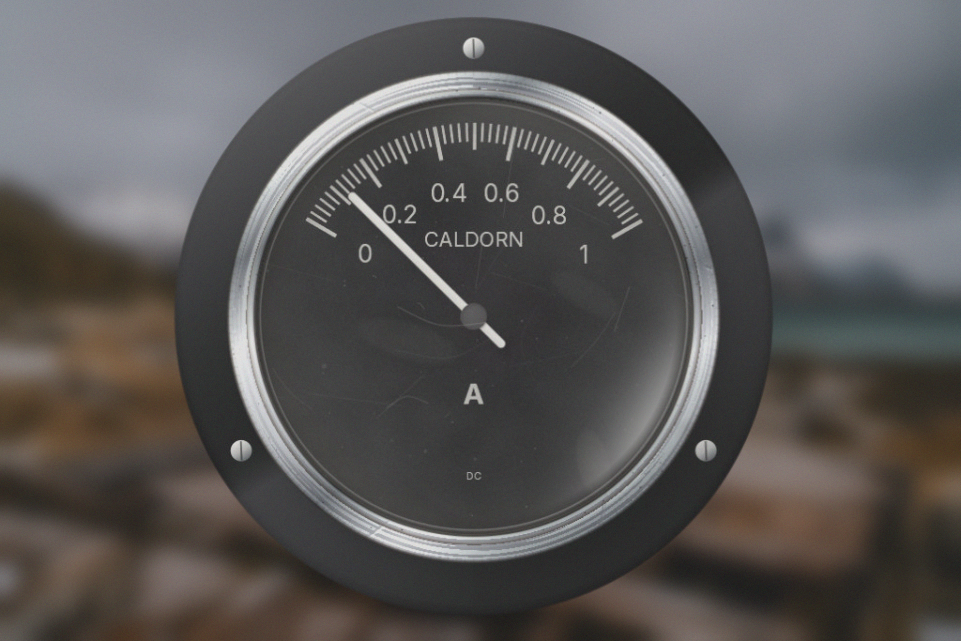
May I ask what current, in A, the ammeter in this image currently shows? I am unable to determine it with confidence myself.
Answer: 0.12 A
